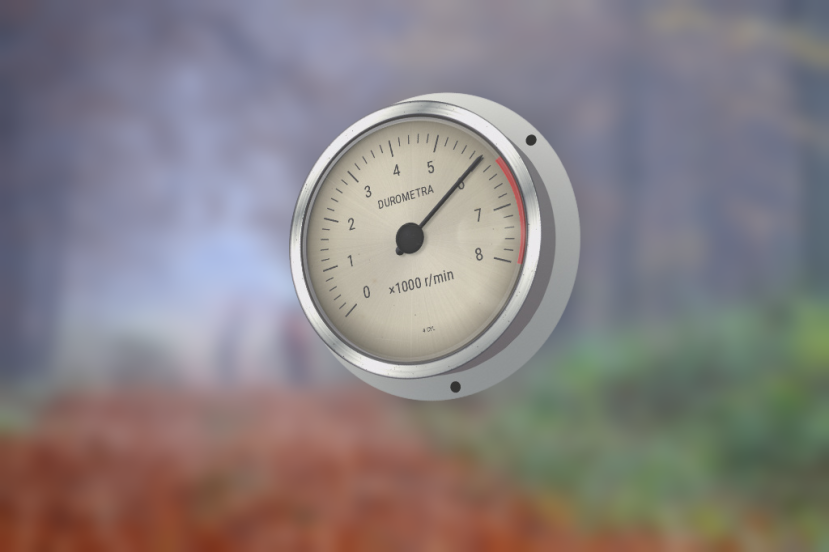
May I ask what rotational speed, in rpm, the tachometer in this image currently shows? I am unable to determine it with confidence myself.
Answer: 6000 rpm
